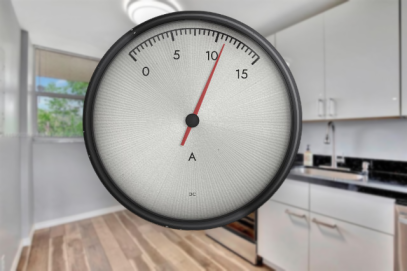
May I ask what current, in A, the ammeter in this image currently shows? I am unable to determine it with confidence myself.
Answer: 11 A
